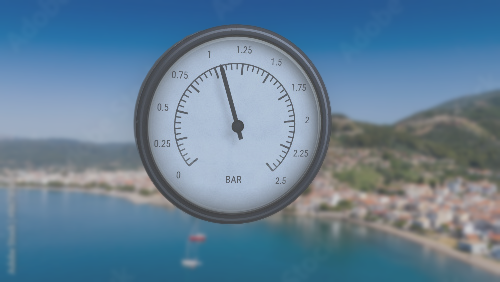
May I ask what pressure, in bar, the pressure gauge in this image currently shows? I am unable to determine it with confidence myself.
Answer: 1.05 bar
